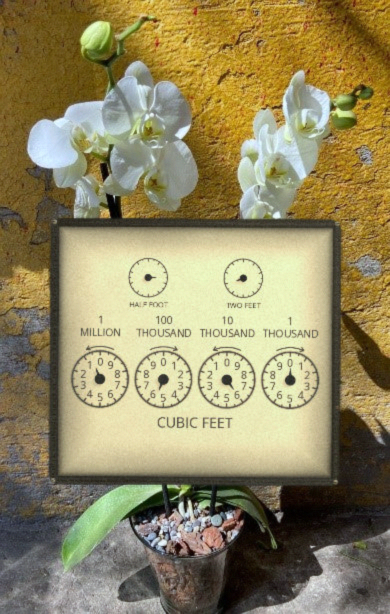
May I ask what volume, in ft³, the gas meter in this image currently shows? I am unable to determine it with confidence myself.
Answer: 56000 ft³
